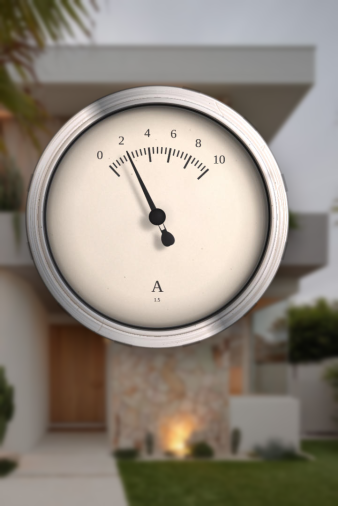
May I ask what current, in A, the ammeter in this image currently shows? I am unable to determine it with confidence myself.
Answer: 2 A
